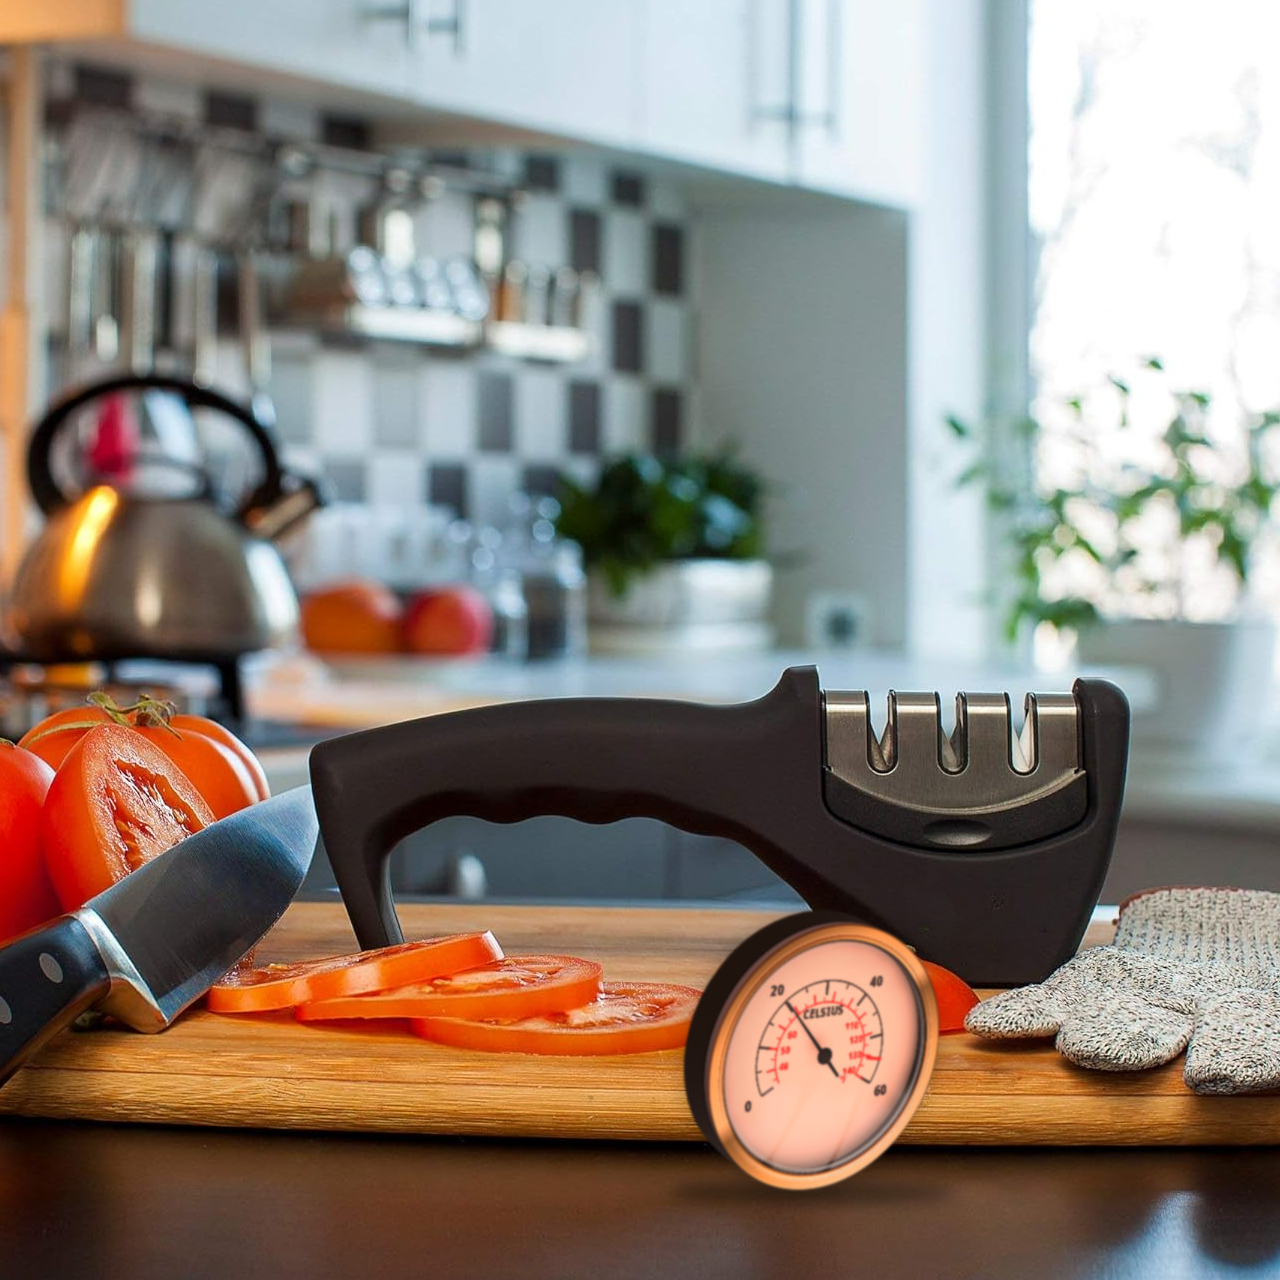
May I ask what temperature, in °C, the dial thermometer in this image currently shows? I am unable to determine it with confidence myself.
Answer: 20 °C
